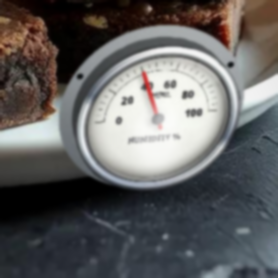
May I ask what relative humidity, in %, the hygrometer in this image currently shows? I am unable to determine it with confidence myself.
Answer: 40 %
